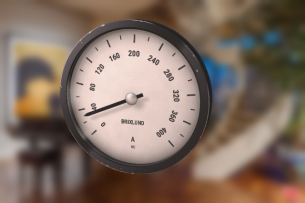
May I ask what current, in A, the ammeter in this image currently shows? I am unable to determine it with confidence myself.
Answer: 30 A
